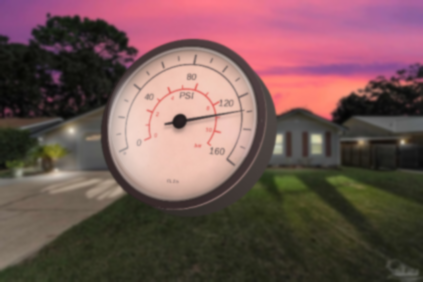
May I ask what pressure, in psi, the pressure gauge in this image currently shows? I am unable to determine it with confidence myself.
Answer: 130 psi
